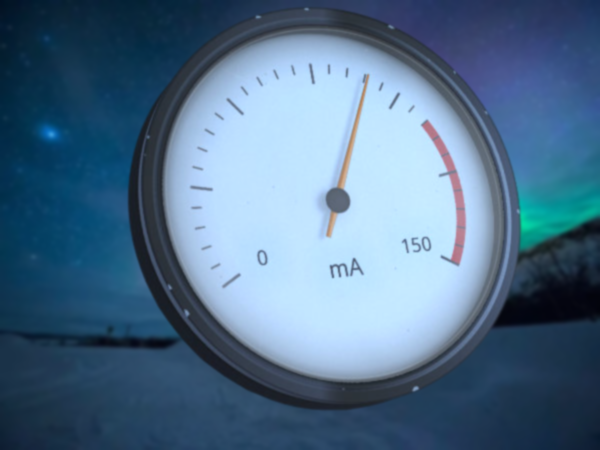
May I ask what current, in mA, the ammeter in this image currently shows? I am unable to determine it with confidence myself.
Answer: 90 mA
